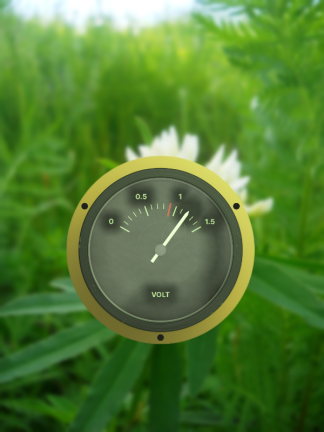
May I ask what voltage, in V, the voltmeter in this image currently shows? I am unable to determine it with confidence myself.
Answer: 1.2 V
